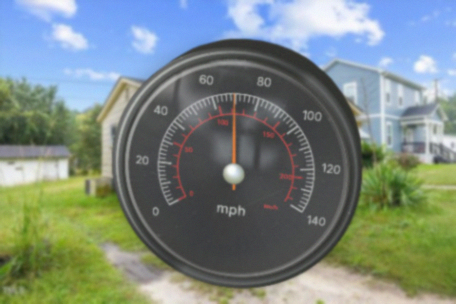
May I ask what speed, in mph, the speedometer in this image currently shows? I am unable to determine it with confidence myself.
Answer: 70 mph
